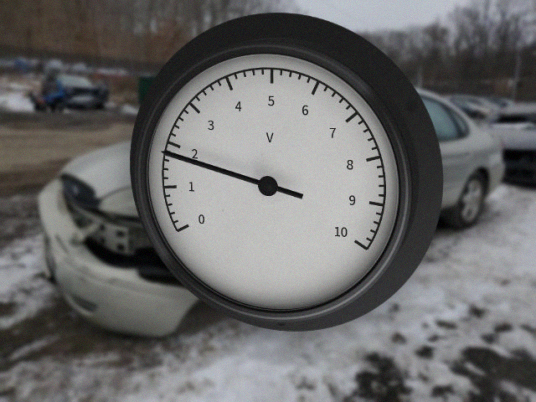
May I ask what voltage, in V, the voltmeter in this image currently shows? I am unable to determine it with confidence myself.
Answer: 1.8 V
